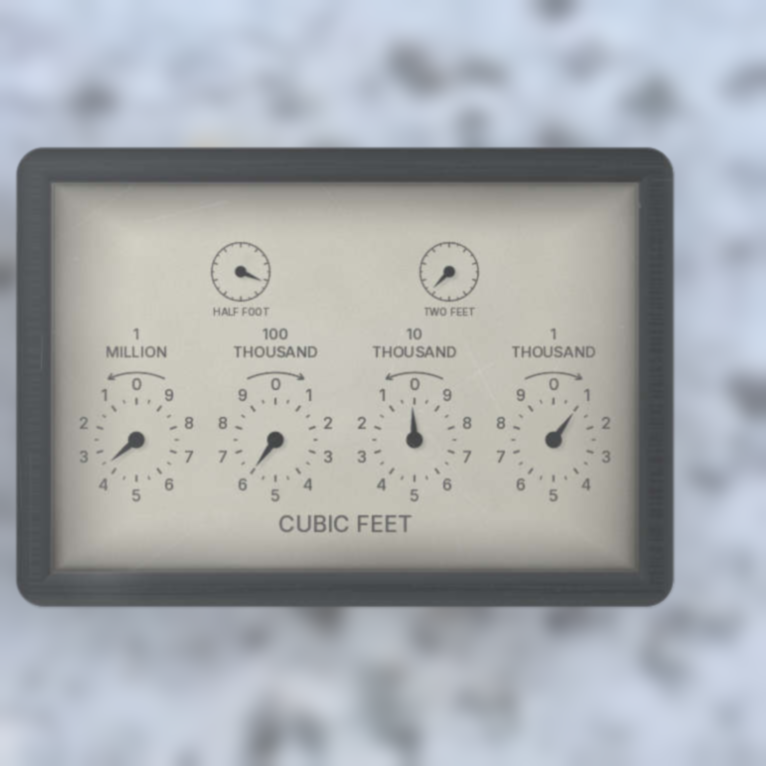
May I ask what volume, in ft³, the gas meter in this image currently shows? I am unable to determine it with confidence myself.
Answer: 360100 ft³
